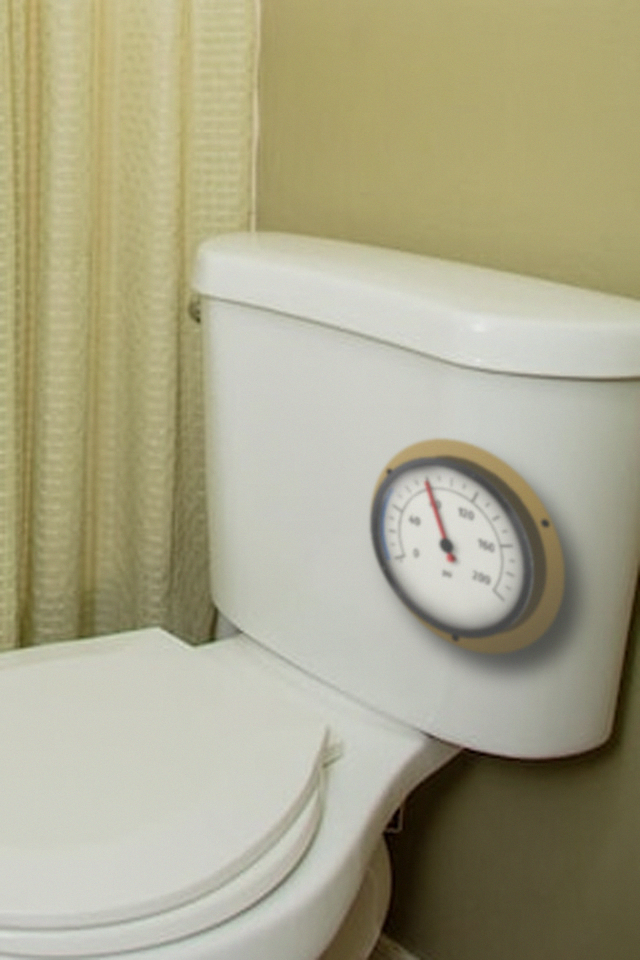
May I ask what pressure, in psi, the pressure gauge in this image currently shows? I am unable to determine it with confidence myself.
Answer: 80 psi
